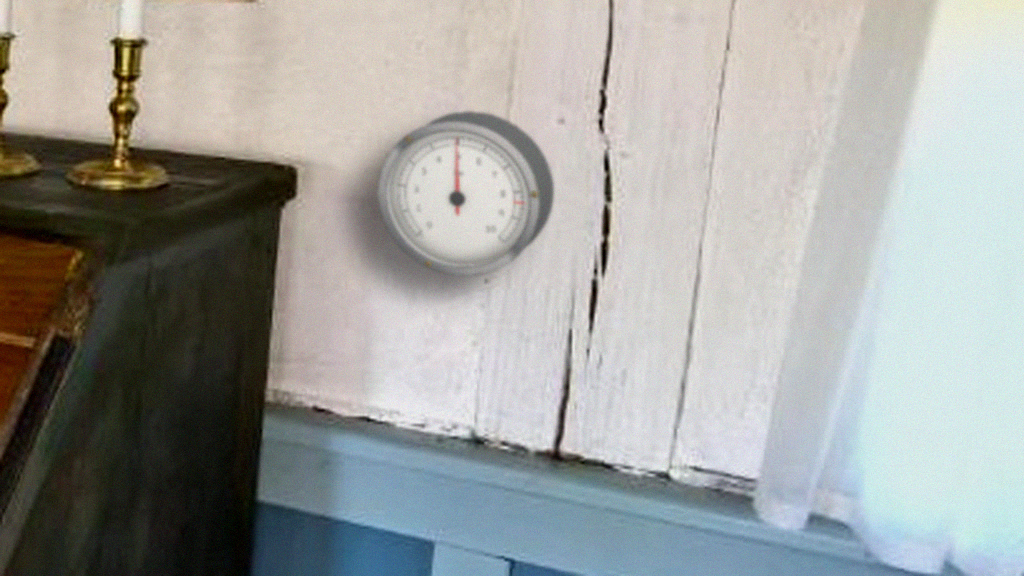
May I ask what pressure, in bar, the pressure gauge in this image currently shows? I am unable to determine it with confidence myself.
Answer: 5 bar
